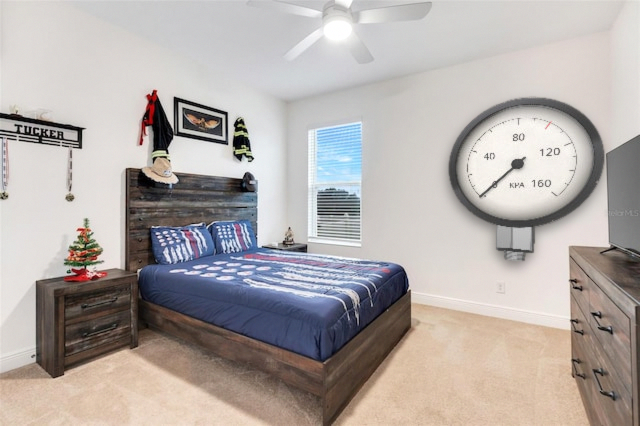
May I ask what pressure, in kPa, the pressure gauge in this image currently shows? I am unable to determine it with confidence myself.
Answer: 0 kPa
